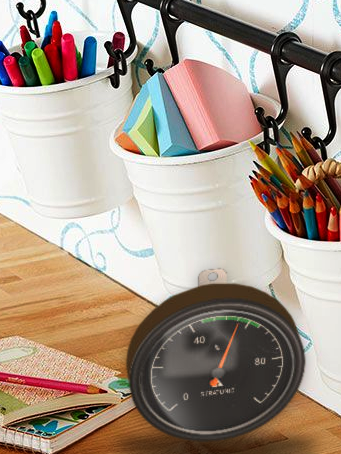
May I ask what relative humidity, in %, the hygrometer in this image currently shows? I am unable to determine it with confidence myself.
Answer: 56 %
